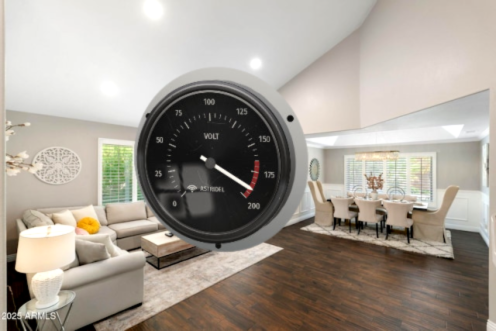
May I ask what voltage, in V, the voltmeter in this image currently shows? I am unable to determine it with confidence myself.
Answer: 190 V
